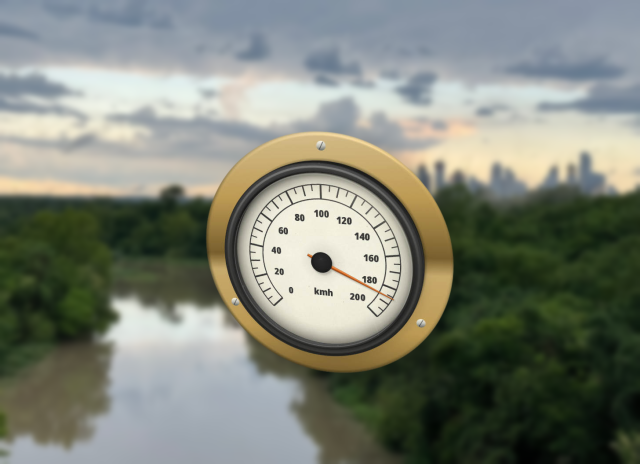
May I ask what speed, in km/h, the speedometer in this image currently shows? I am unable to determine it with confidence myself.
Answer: 185 km/h
